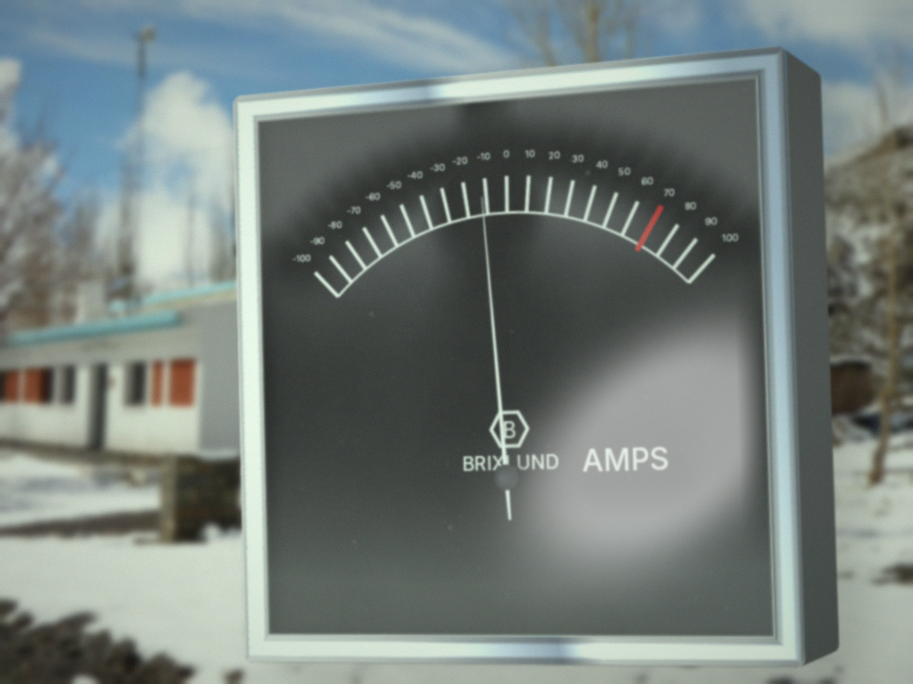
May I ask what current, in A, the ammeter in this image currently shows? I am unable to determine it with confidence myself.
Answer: -10 A
